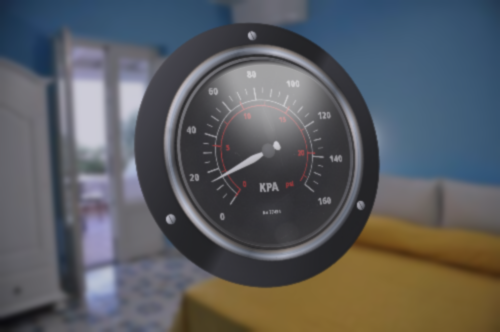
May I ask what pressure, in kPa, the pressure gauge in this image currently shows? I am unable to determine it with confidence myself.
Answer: 15 kPa
